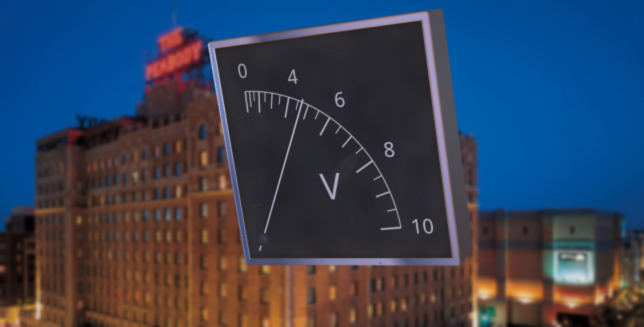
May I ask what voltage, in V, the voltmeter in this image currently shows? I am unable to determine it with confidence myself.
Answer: 4.75 V
